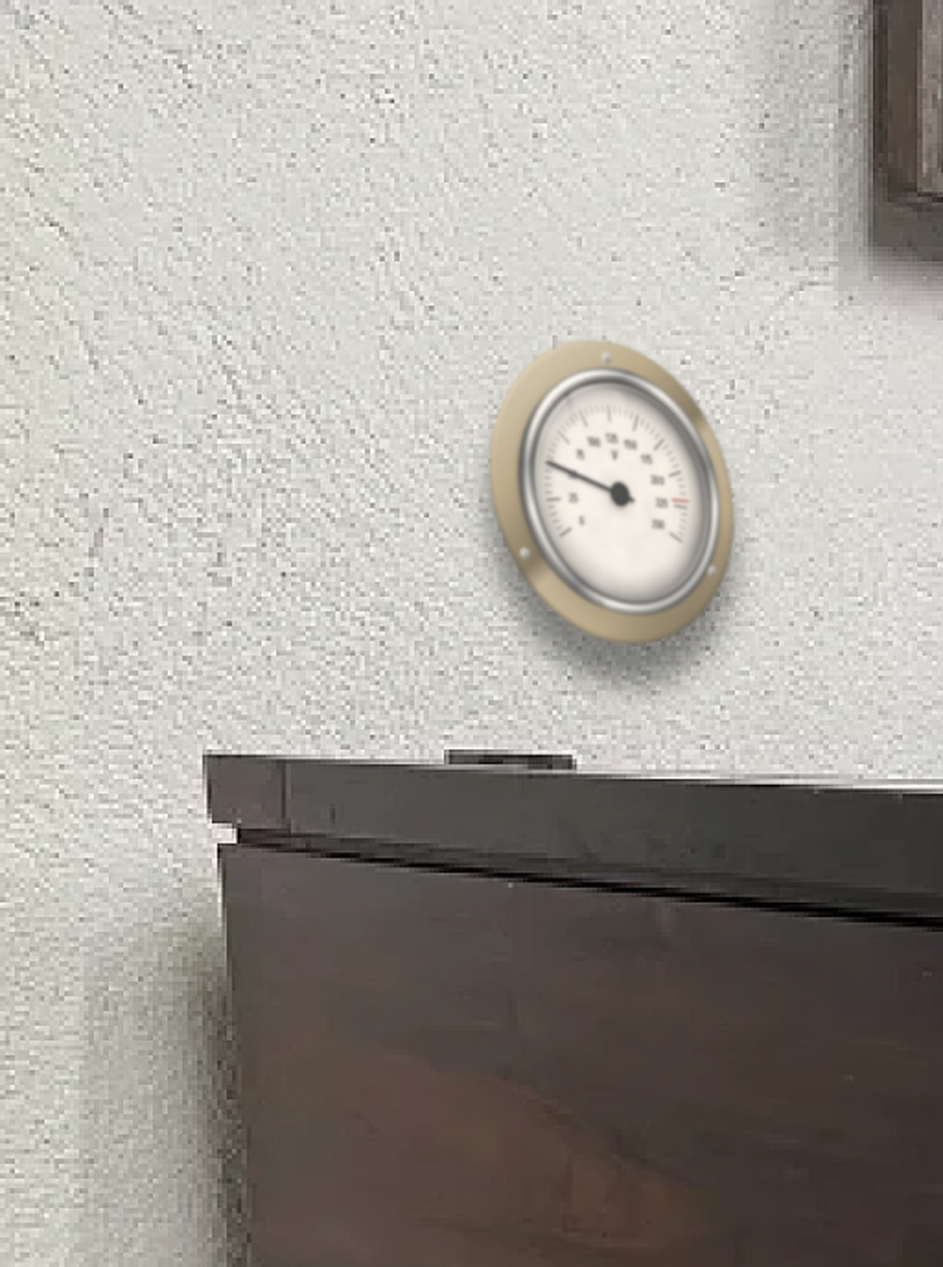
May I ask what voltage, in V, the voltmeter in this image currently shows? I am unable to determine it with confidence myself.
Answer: 50 V
